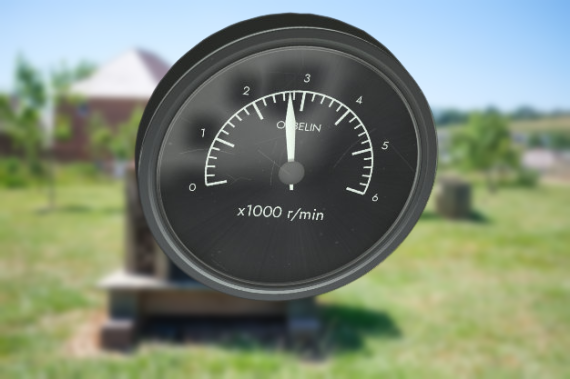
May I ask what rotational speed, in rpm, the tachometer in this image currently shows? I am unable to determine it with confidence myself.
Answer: 2700 rpm
